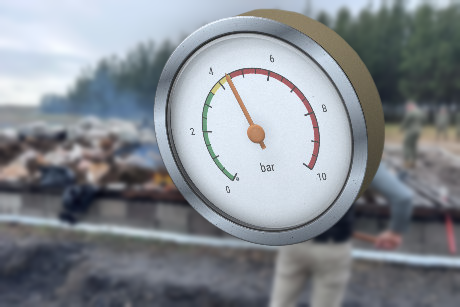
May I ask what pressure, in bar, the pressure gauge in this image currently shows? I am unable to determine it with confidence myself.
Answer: 4.5 bar
